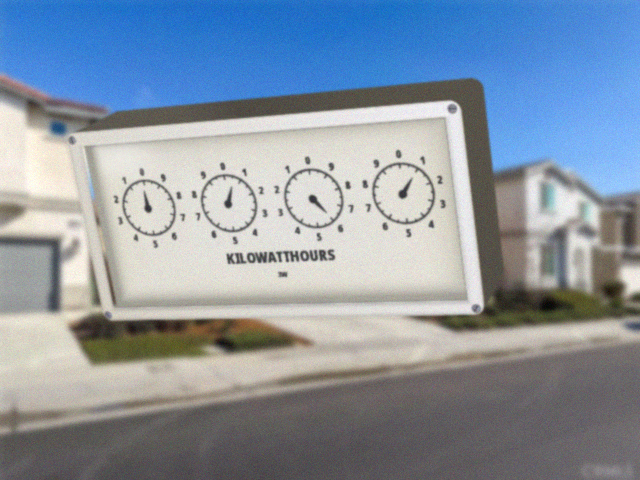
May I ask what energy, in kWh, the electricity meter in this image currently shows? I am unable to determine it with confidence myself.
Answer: 61 kWh
